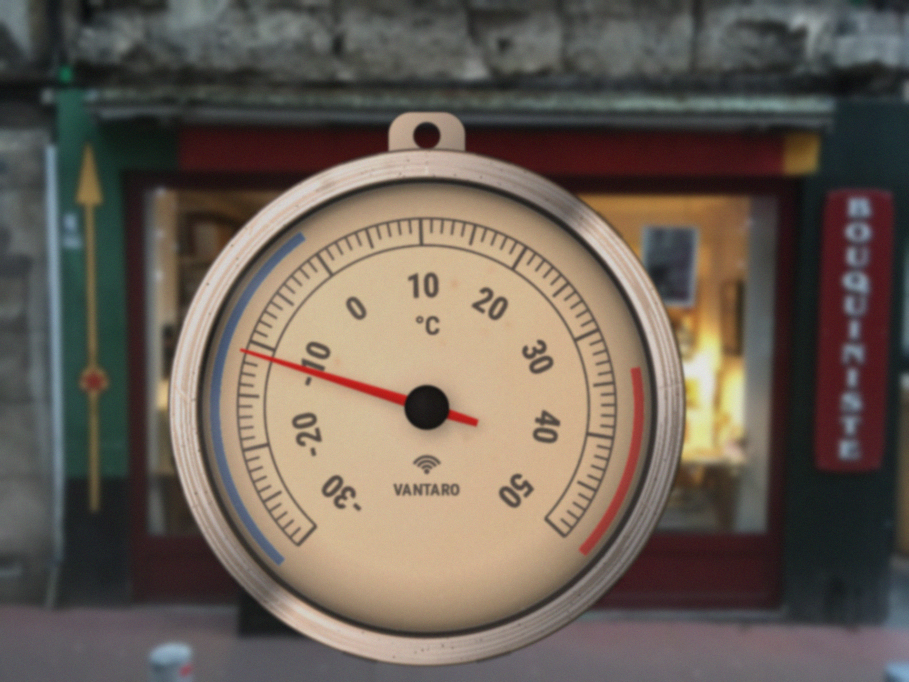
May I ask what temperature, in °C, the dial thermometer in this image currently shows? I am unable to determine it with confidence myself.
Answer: -11 °C
